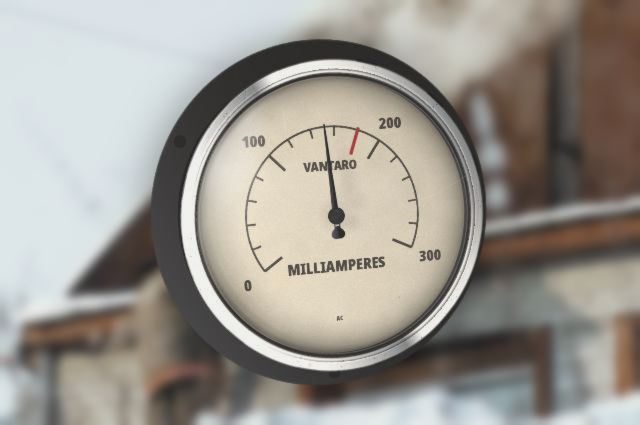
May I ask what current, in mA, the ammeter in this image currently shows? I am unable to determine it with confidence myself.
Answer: 150 mA
